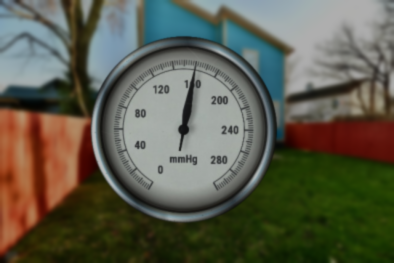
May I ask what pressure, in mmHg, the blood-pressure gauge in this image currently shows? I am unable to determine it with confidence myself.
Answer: 160 mmHg
